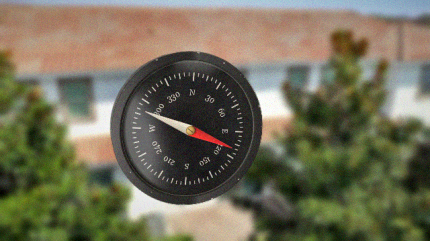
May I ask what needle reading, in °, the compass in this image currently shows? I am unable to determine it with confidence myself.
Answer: 110 °
